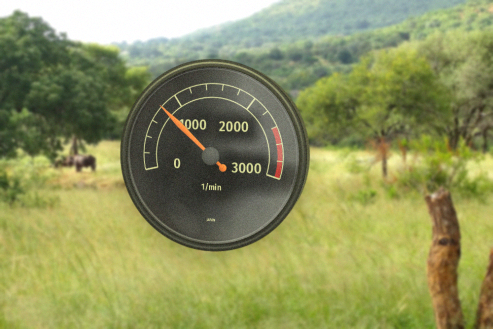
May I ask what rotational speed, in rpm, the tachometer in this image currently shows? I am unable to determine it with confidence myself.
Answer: 800 rpm
